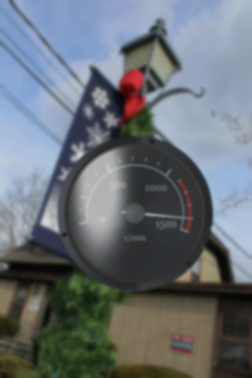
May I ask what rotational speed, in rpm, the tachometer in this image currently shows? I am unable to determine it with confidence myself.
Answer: 1400 rpm
